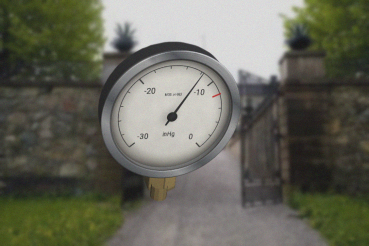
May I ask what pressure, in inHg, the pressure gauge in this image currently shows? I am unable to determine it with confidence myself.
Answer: -12 inHg
